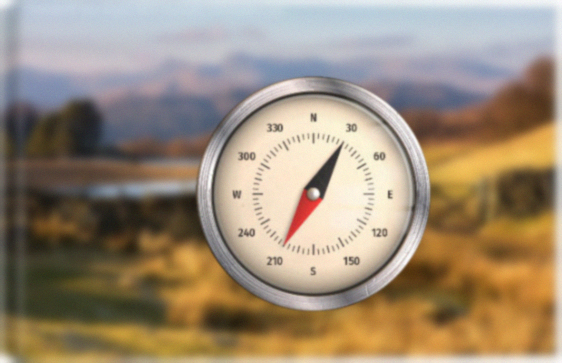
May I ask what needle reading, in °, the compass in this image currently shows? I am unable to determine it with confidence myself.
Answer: 210 °
